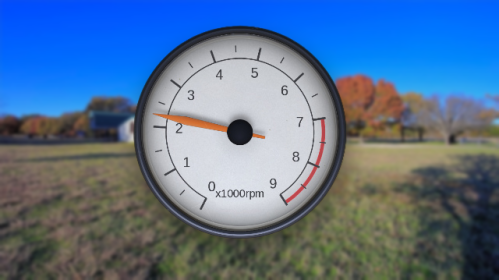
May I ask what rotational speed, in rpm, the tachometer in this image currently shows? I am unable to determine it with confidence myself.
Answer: 2250 rpm
